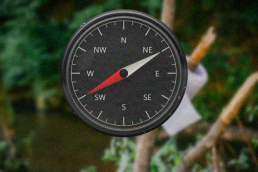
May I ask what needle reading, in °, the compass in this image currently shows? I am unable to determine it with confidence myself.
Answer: 240 °
